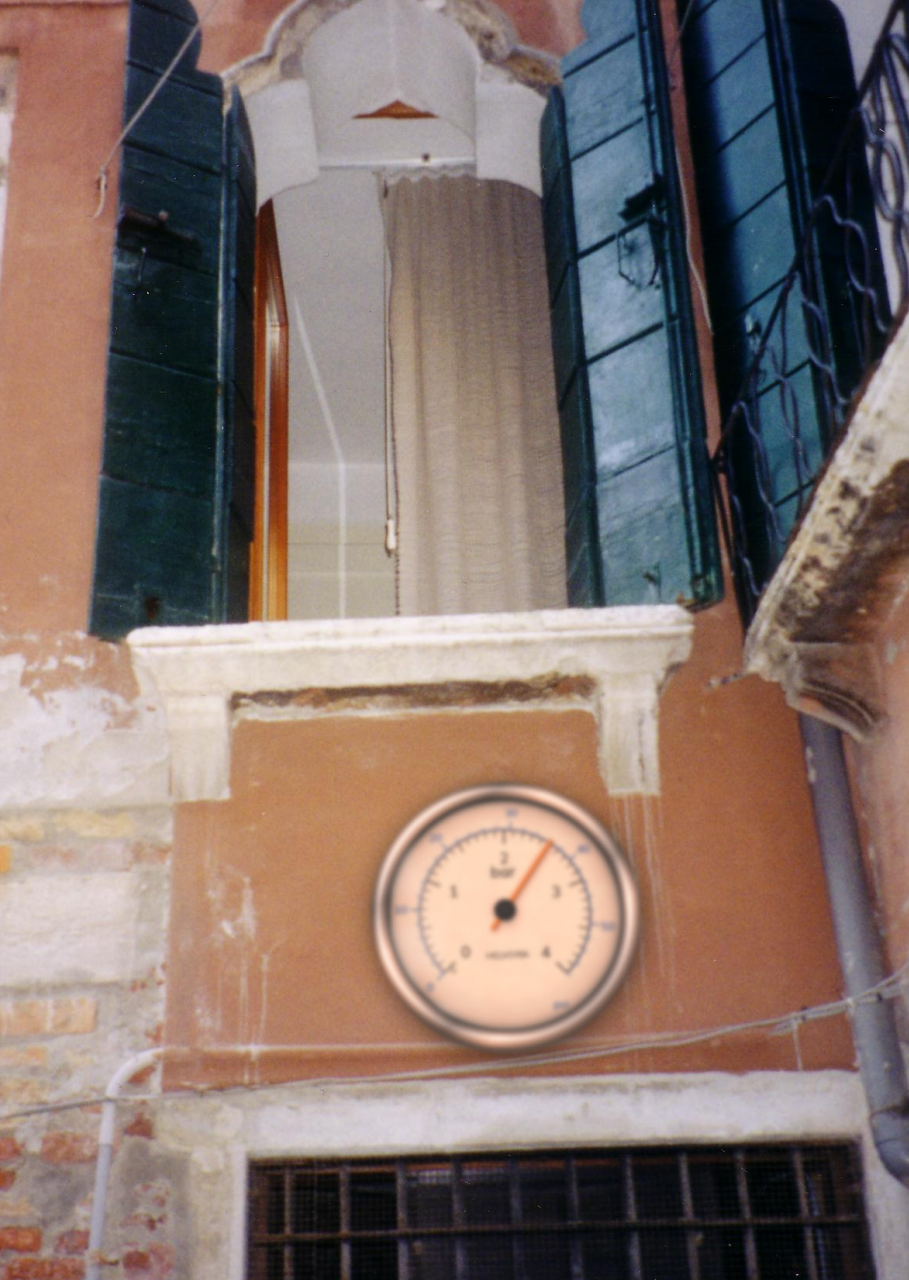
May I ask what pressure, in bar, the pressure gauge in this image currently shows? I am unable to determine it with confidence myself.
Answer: 2.5 bar
